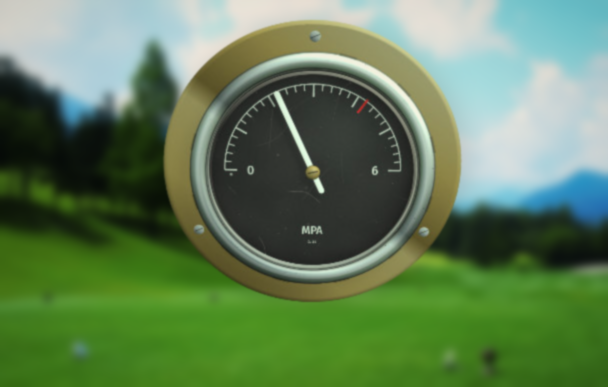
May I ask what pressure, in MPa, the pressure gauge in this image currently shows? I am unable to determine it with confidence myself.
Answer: 2.2 MPa
